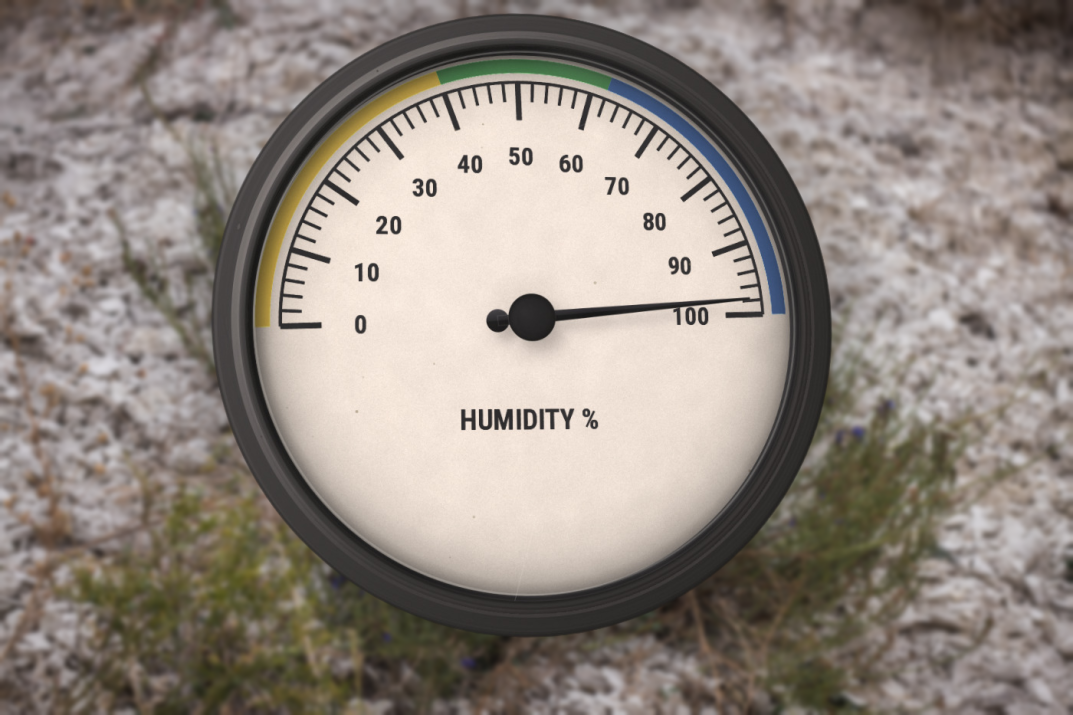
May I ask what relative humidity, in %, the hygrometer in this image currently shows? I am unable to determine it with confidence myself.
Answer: 98 %
